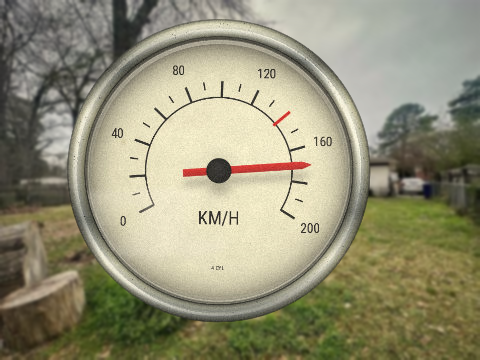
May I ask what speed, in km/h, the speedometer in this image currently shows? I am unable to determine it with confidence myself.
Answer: 170 km/h
